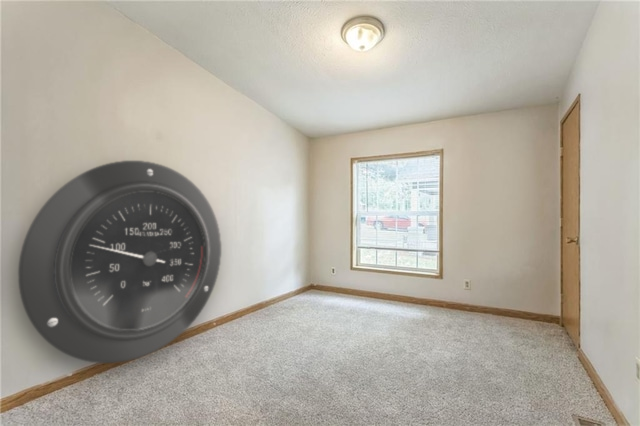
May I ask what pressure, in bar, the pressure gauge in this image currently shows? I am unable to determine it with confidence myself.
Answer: 90 bar
